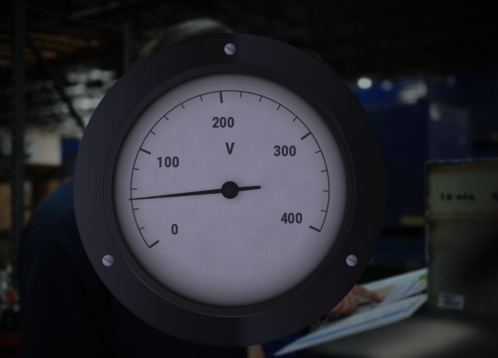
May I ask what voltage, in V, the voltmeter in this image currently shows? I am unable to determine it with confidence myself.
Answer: 50 V
